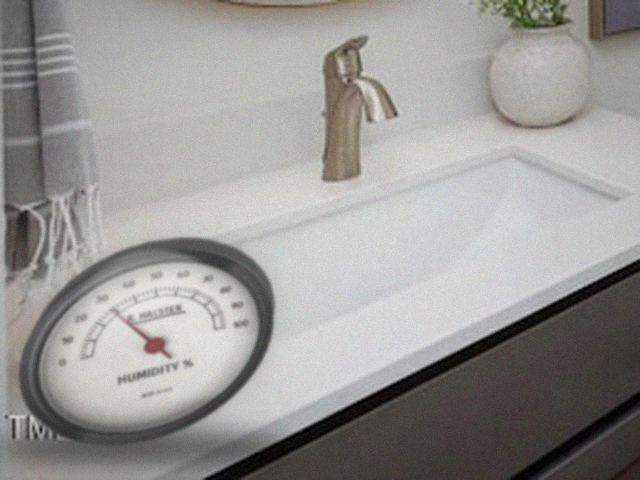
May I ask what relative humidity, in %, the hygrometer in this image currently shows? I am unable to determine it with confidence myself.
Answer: 30 %
